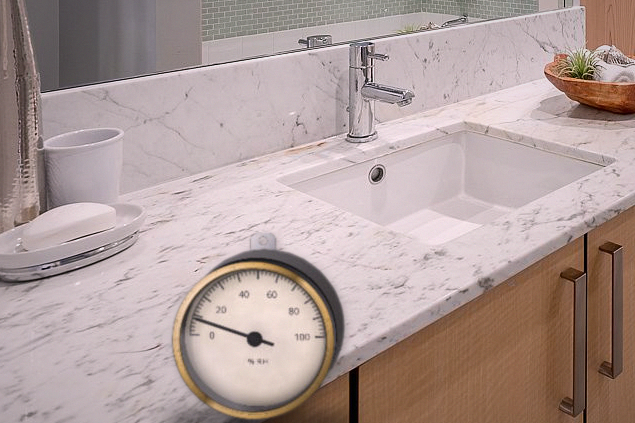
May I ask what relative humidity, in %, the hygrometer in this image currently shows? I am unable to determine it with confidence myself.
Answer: 10 %
